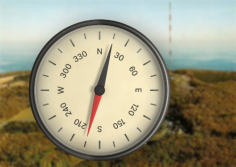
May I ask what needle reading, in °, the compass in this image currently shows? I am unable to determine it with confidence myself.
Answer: 195 °
